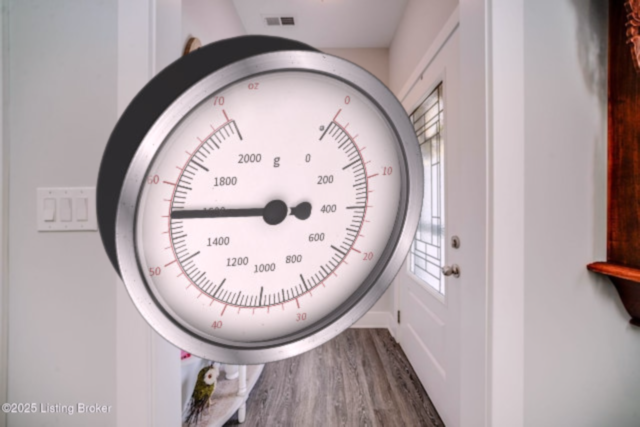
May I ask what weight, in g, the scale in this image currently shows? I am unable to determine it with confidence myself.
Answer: 1600 g
